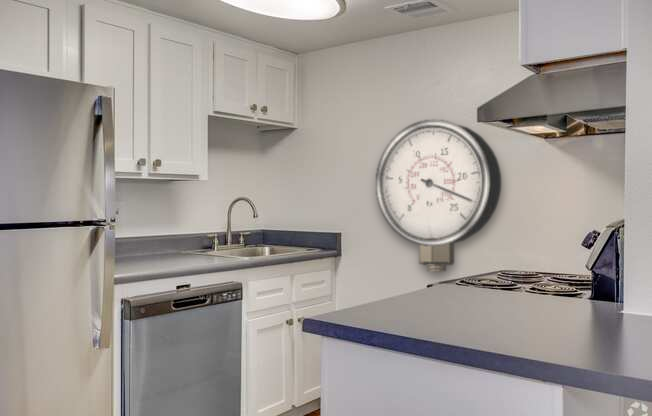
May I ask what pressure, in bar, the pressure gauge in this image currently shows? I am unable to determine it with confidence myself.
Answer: 23 bar
